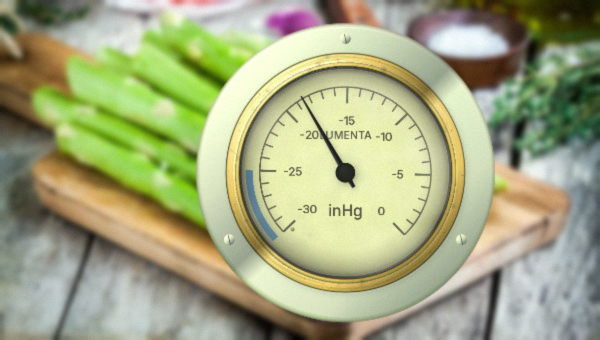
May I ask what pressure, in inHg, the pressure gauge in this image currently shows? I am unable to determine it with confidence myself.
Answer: -18.5 inHg
